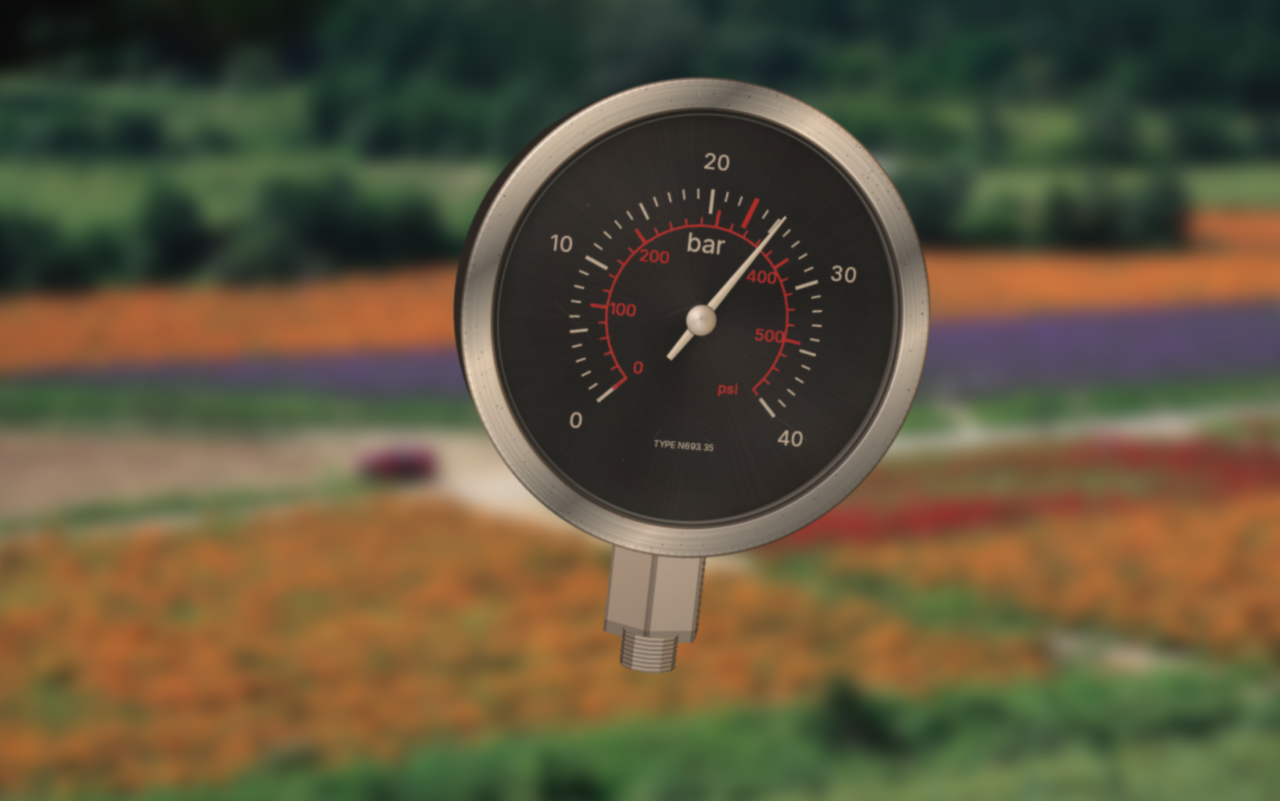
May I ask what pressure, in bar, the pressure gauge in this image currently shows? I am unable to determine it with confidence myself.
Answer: 25 bar
